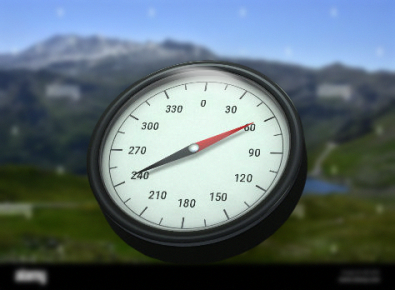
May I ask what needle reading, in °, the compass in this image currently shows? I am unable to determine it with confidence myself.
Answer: 60 °
